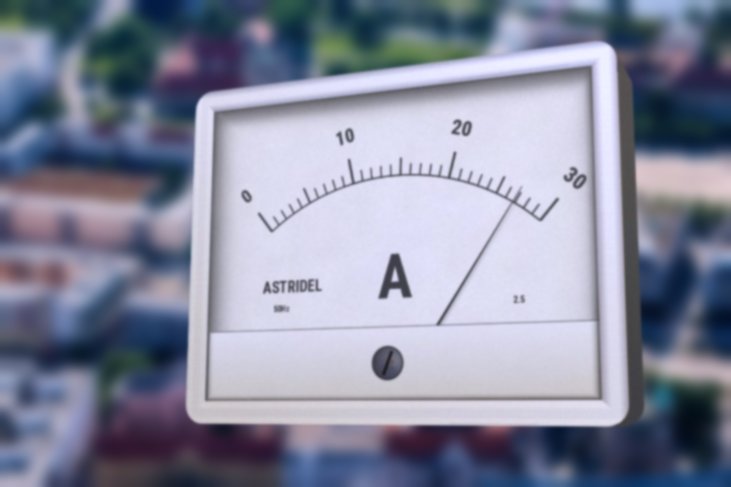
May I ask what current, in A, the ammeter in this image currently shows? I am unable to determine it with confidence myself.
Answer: 27 A
